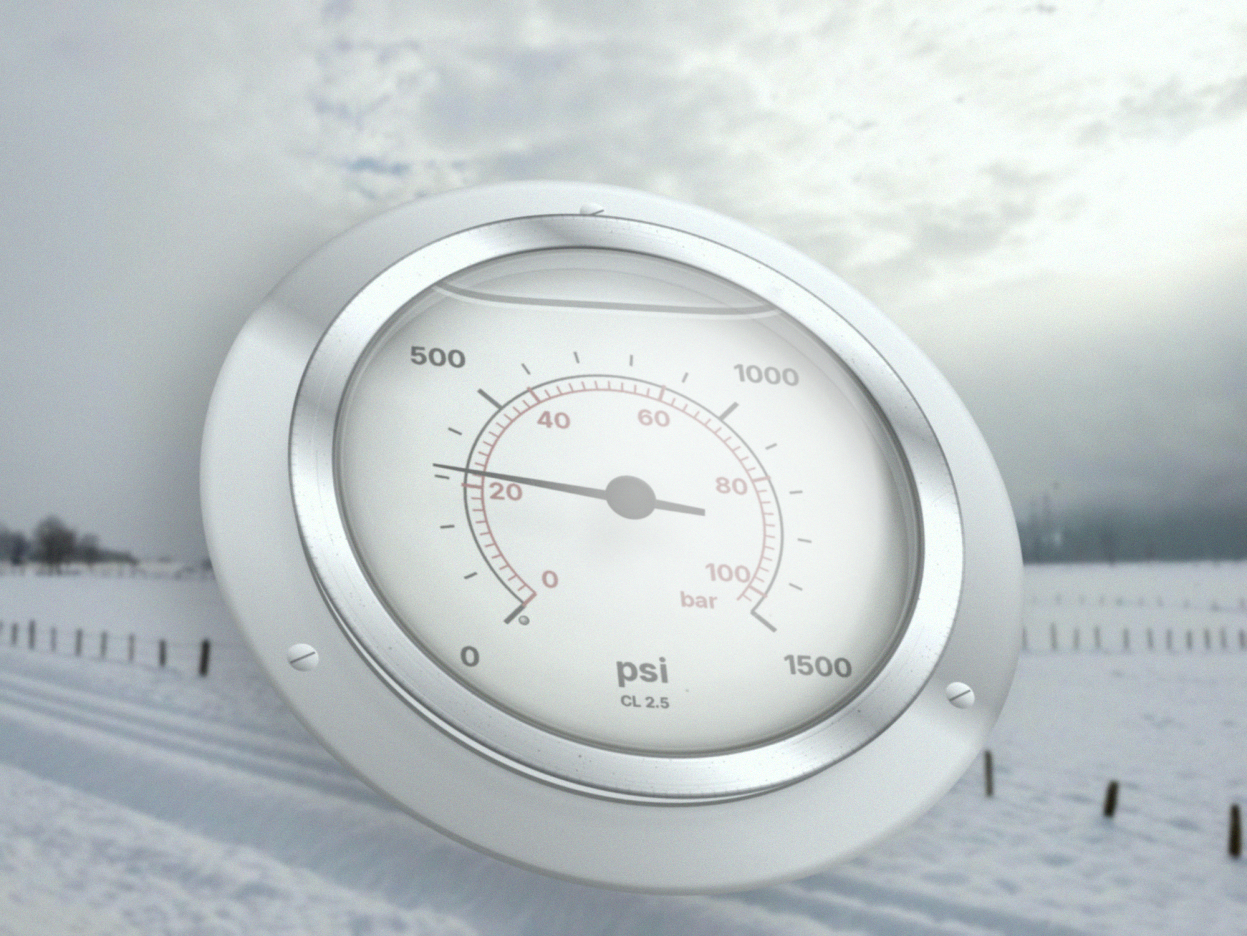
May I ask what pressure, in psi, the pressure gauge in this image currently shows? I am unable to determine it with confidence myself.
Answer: 300 psi
